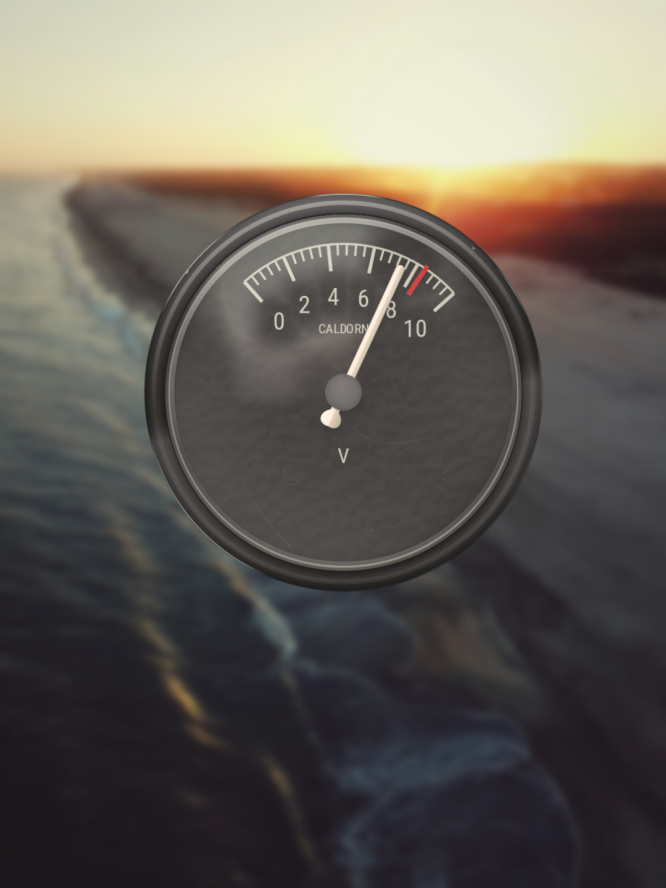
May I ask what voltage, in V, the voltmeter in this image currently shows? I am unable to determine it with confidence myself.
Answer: 7.4 V
